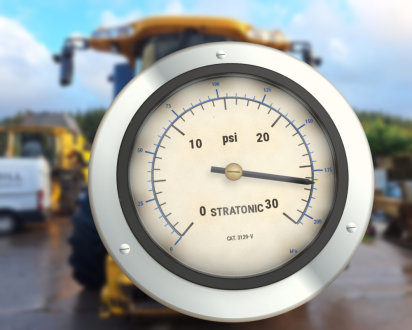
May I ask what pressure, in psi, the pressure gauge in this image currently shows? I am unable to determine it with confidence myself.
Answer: 26.5 psi
